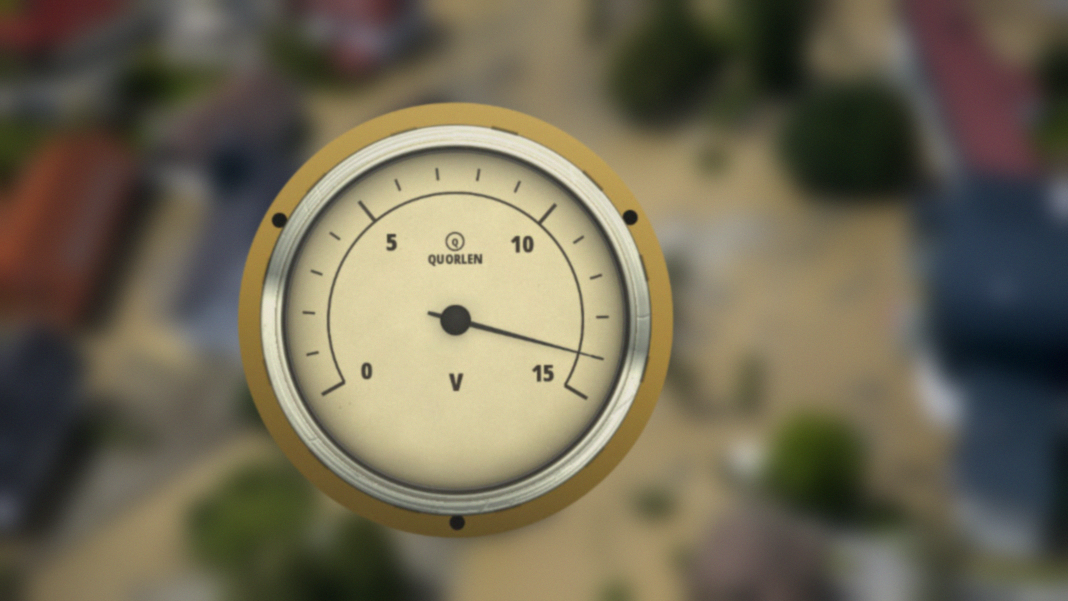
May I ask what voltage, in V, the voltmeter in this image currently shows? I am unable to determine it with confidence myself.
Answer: 14 V
